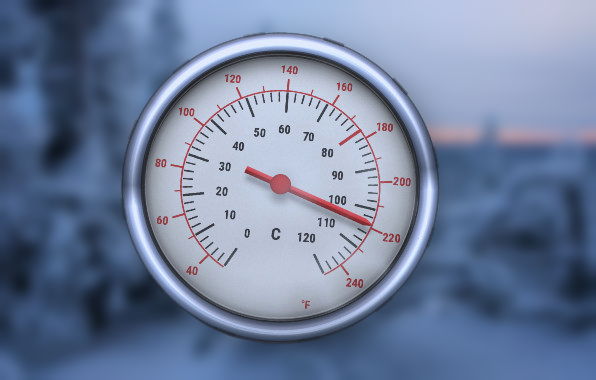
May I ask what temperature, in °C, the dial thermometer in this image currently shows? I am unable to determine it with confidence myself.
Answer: 104 °C
